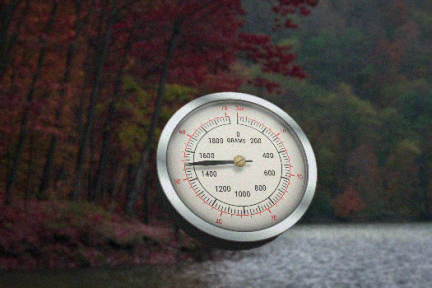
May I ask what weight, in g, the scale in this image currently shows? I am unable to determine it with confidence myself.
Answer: 1500 g
